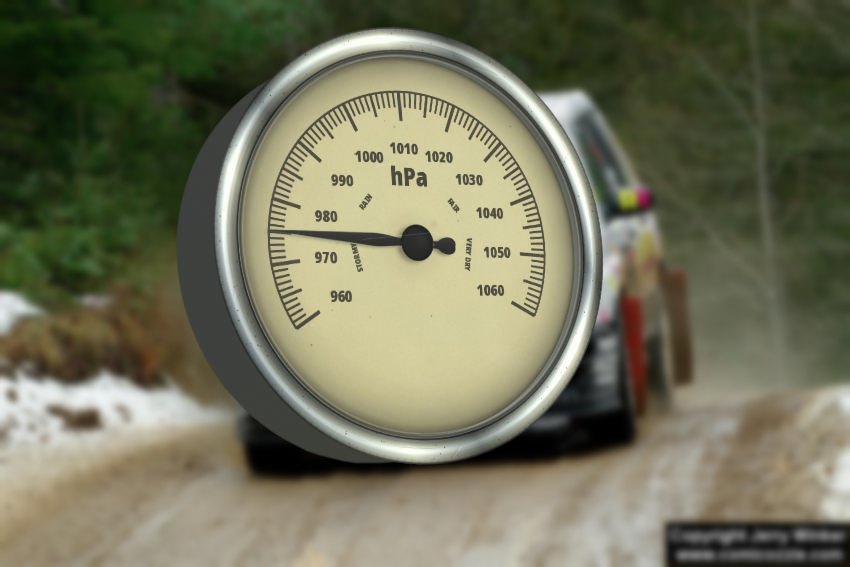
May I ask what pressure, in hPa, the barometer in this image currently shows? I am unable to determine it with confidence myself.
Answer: 975 hPa
